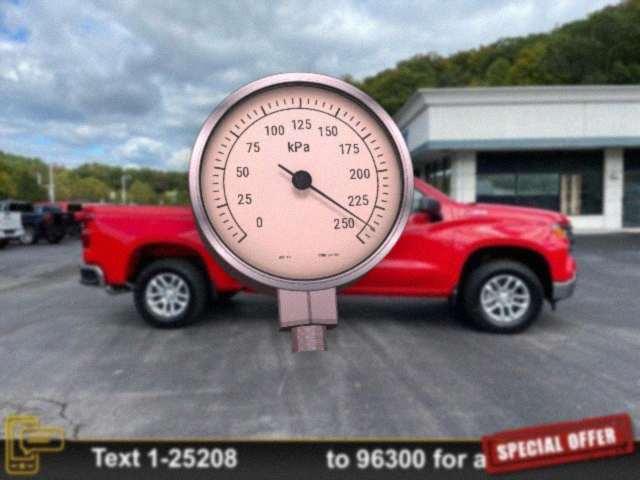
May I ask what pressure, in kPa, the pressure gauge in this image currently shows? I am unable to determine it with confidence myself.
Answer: 240 kPa
